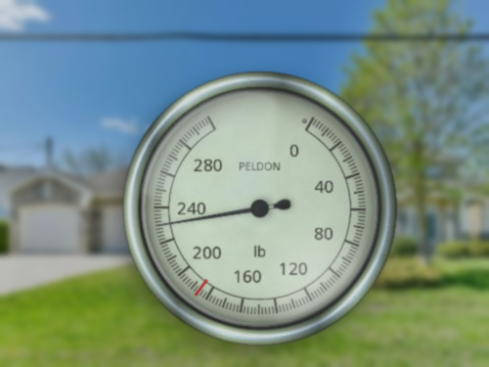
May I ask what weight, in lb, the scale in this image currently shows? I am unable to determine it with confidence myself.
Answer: 230 lb
